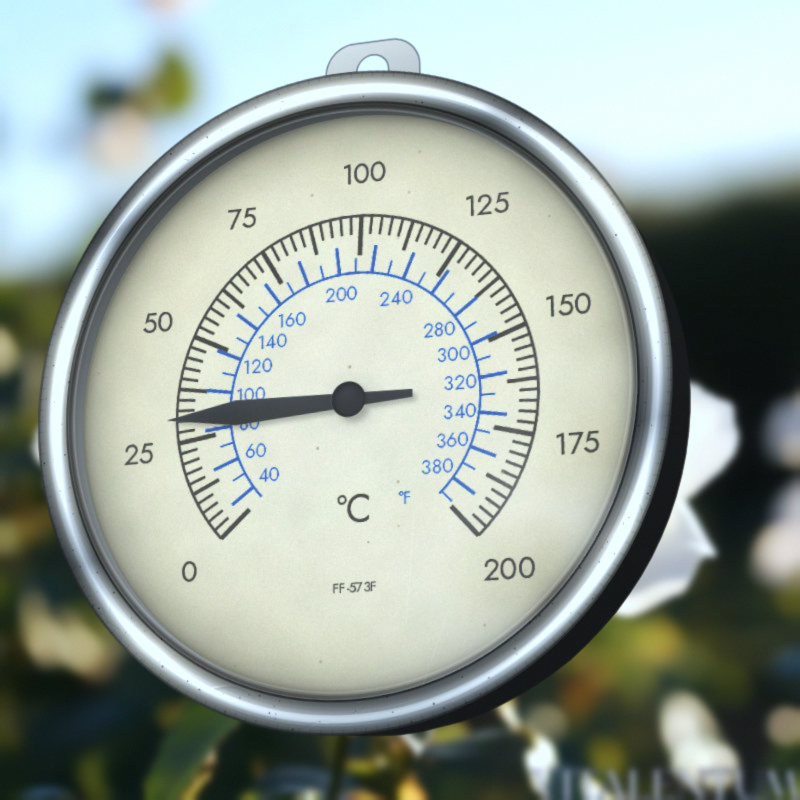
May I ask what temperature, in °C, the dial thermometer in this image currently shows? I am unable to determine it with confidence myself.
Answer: 30 °C
